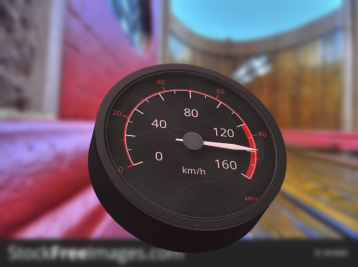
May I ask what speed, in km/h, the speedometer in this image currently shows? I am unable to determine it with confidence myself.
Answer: 140 km/h
